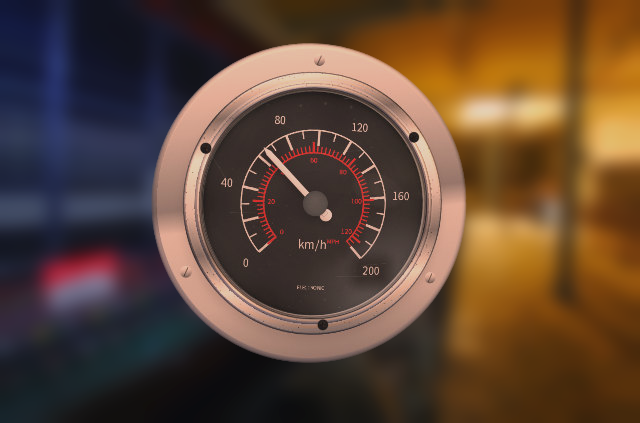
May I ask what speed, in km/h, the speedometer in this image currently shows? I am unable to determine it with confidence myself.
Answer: 65 km/h
